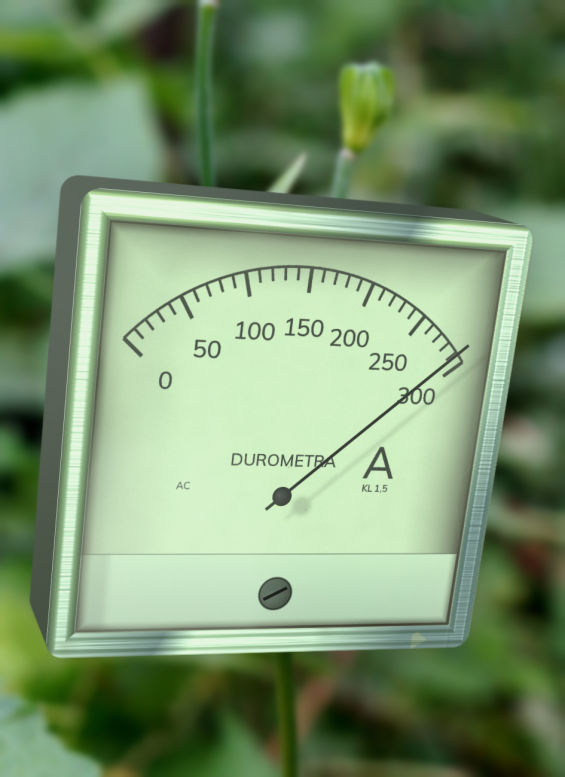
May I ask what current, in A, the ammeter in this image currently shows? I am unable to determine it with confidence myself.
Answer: 290 A
